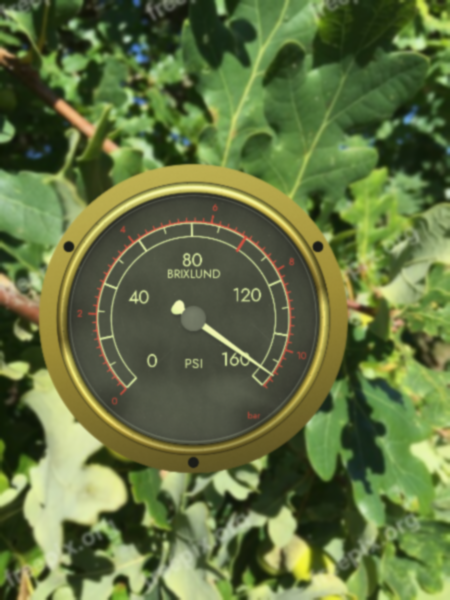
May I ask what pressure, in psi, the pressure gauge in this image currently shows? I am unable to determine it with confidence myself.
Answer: 155 psi
